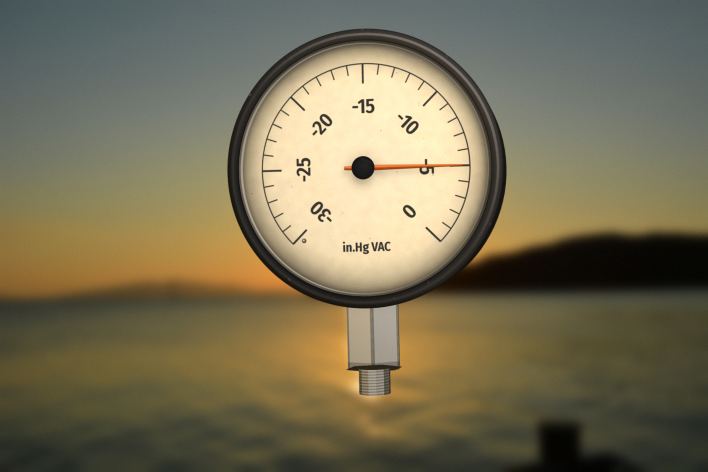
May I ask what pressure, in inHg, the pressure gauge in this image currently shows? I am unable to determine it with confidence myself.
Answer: -5 inHg
